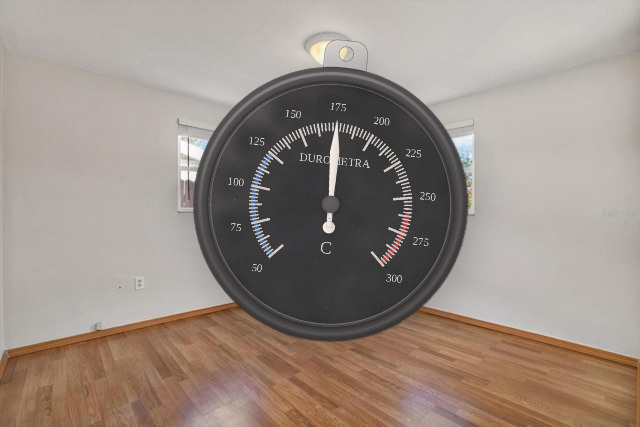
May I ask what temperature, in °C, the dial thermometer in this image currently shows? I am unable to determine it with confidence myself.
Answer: 175 °C
